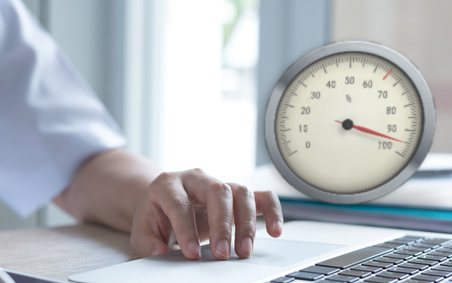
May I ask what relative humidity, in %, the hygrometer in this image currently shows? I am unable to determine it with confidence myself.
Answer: 95 %
